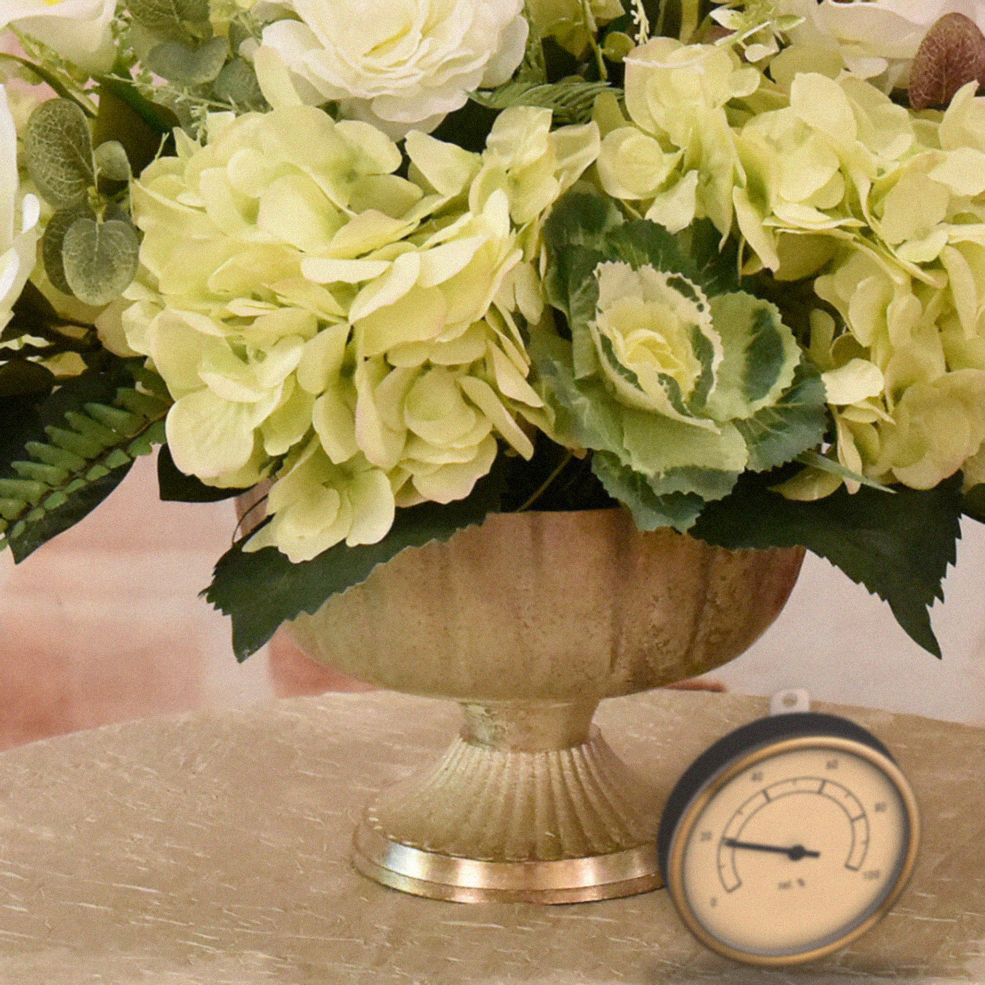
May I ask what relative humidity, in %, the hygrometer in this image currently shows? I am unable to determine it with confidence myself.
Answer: 20 %
